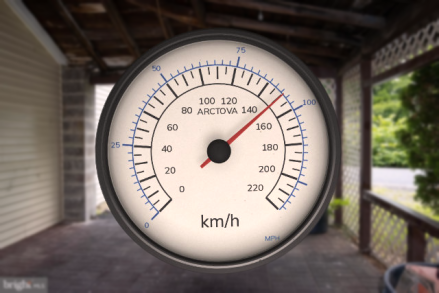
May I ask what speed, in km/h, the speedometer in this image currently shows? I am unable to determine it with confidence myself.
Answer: 150 km/h
